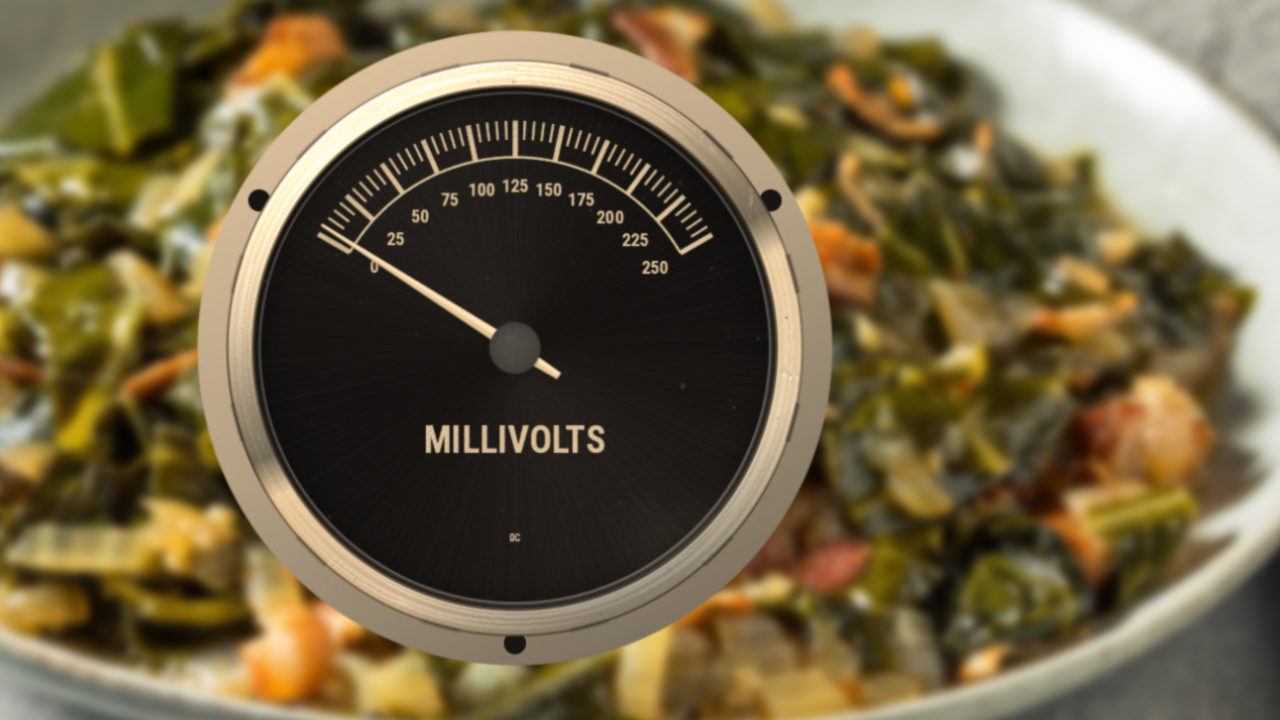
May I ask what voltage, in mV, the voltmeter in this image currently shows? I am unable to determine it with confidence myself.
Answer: 5 mV
